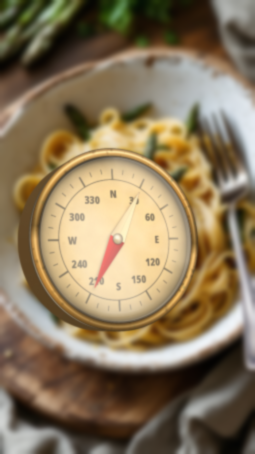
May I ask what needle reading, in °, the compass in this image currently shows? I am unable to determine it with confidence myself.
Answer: 210 °
